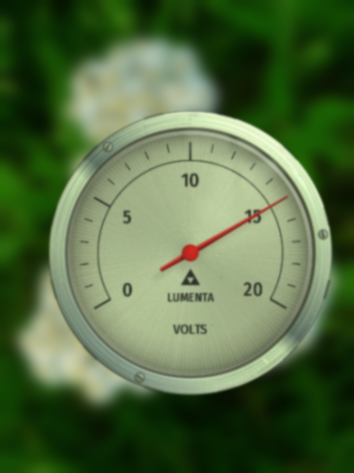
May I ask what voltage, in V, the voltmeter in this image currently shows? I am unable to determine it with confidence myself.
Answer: 15 V
